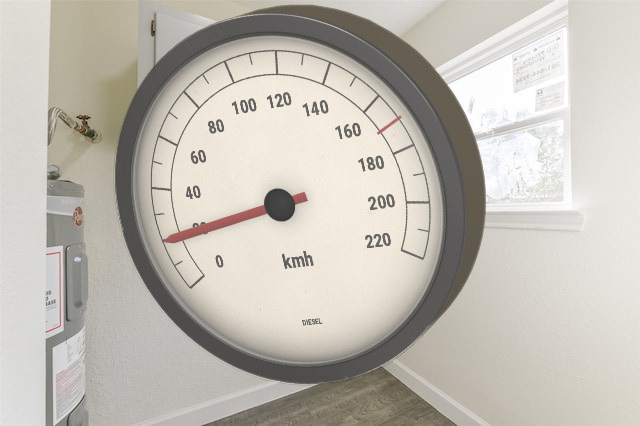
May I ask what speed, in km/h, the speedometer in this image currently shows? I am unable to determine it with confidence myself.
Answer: 20 km/h
